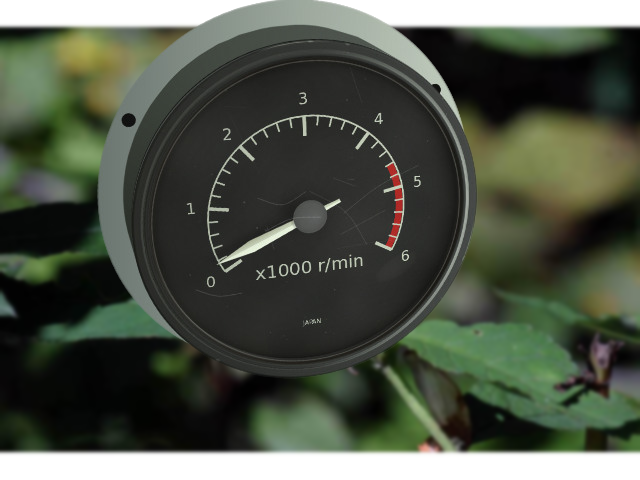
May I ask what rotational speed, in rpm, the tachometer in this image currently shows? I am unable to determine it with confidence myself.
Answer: 200 rpm
